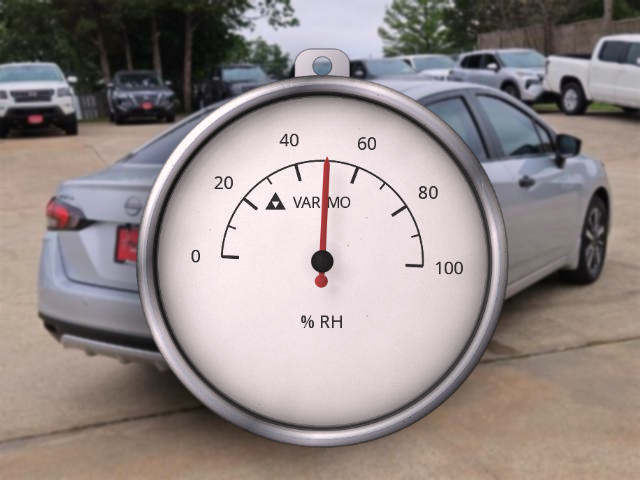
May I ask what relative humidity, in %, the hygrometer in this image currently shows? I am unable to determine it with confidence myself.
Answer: 50 %
